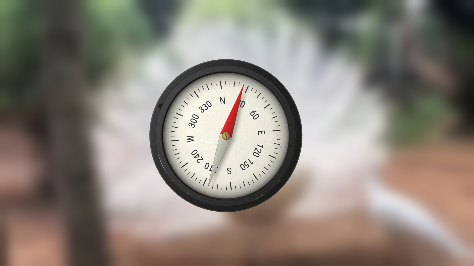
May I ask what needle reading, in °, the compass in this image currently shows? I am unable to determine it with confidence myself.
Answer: 25 °
